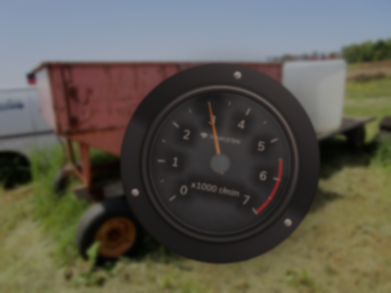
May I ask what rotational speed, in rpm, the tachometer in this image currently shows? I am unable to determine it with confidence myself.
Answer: 3000 rpm
